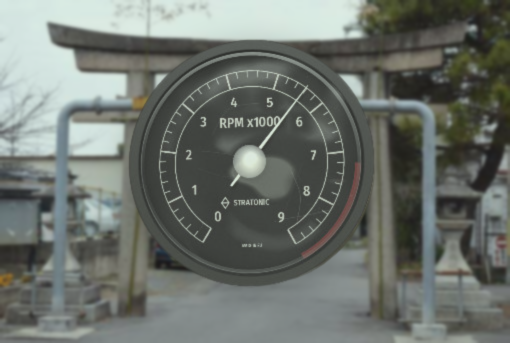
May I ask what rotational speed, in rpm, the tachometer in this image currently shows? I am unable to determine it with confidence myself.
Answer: 5600 rpm
